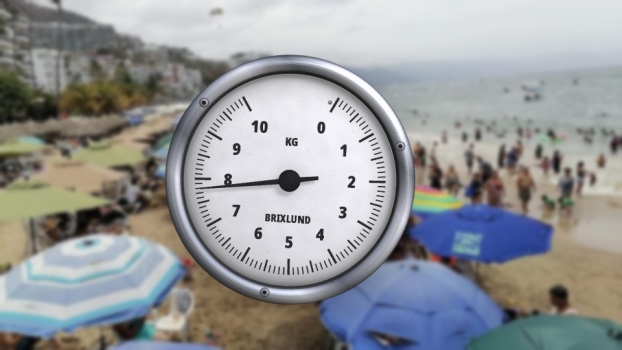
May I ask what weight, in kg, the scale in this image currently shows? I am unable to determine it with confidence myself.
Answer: 7.8 kg
